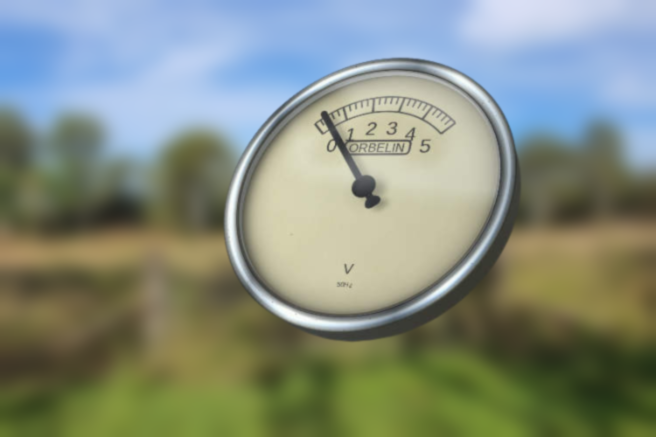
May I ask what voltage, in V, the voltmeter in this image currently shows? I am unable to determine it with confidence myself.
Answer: 0.4 V
